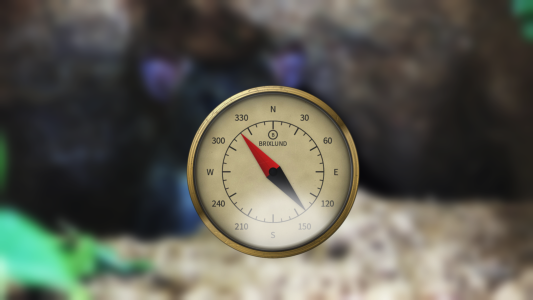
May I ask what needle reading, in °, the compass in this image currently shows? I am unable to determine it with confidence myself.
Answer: 320 °
